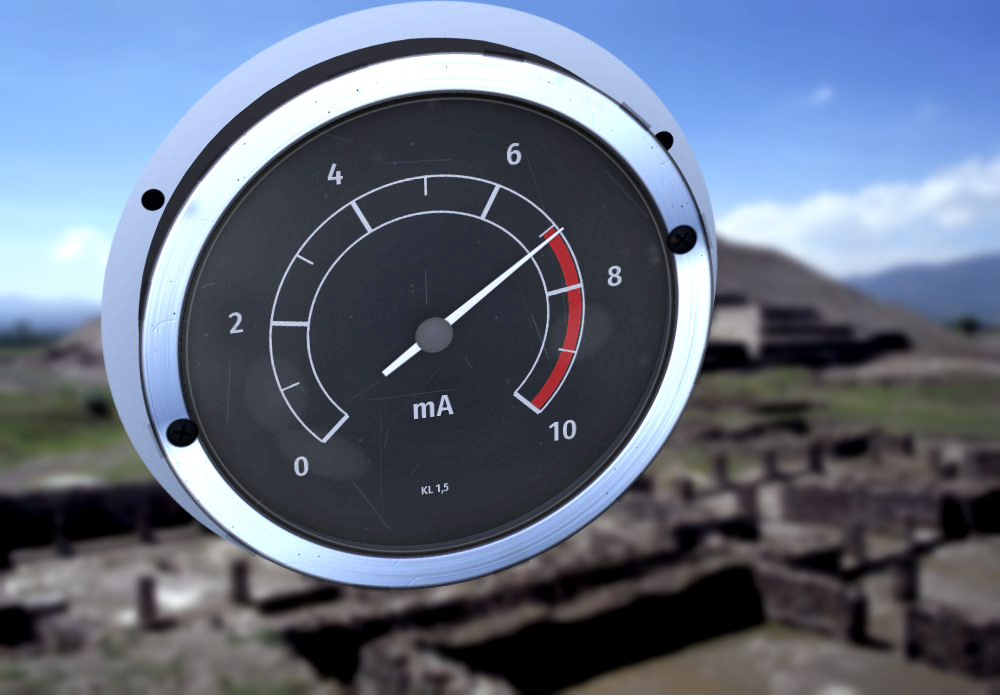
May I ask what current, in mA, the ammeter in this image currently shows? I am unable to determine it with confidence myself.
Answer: 7 mA
